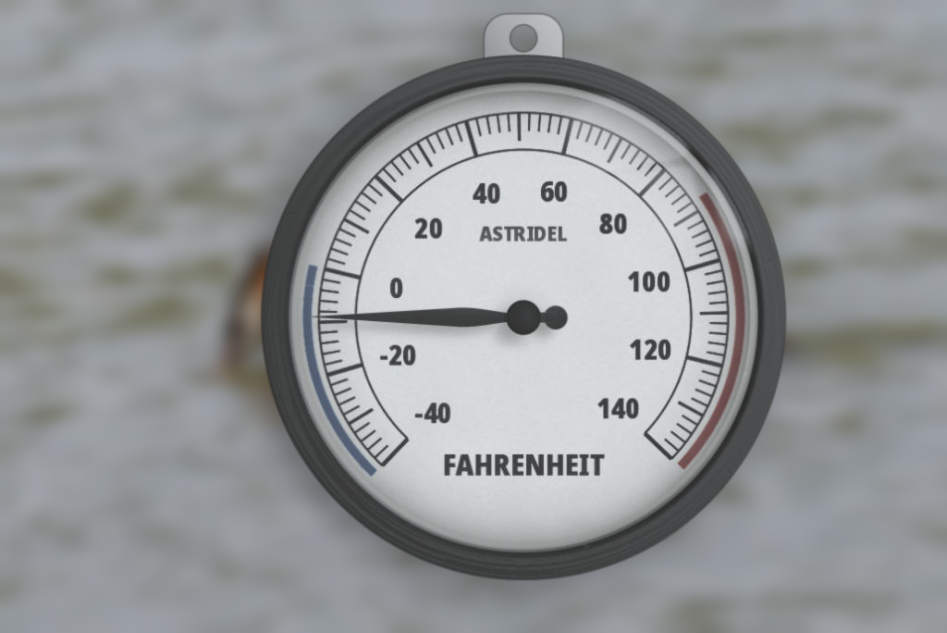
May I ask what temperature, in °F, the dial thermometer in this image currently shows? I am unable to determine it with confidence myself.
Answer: -9 °F
